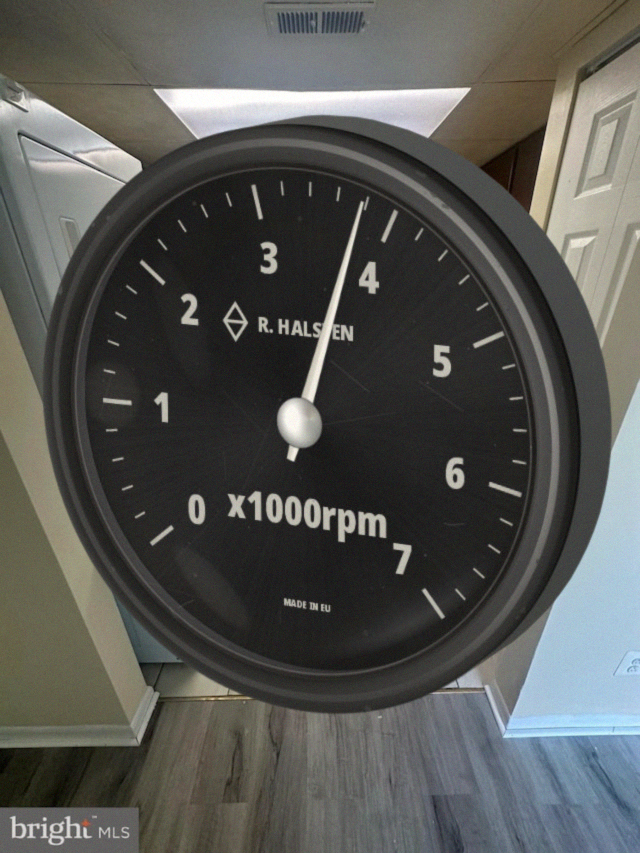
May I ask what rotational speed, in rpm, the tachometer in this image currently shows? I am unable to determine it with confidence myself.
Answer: 3800 rpm
